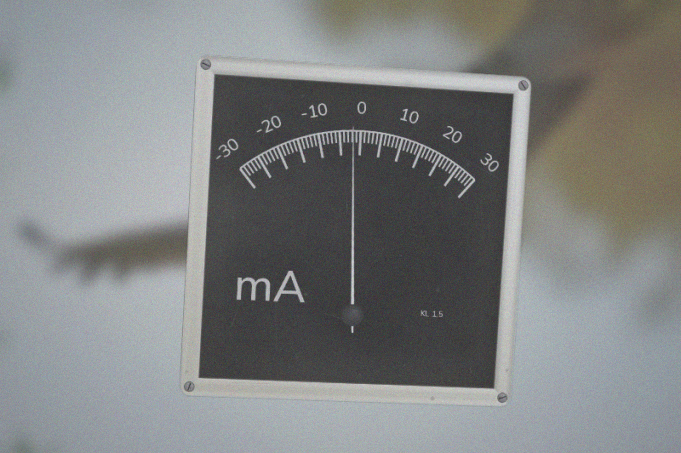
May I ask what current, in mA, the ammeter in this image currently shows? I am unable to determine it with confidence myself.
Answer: -2 mA
